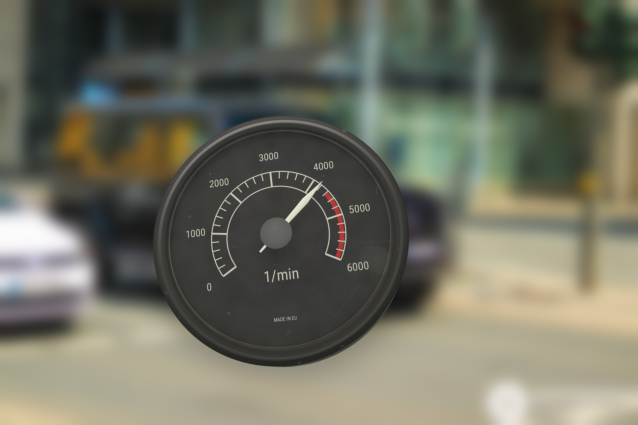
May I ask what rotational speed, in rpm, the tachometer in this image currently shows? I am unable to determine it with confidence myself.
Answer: 4200 rpm
